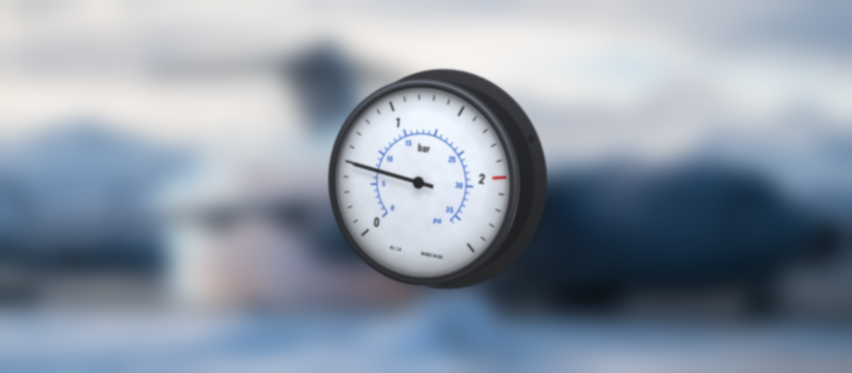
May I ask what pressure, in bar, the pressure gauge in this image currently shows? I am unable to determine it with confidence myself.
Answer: 0.5 bar
